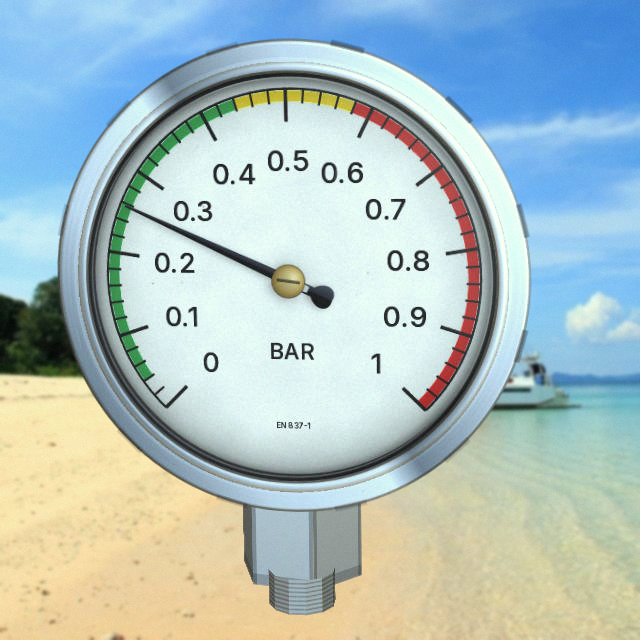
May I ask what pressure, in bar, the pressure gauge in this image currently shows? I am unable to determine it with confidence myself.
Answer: 0.26 bar
